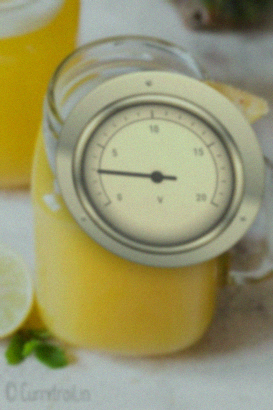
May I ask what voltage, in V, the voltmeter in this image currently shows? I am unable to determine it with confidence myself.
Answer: 3 V
